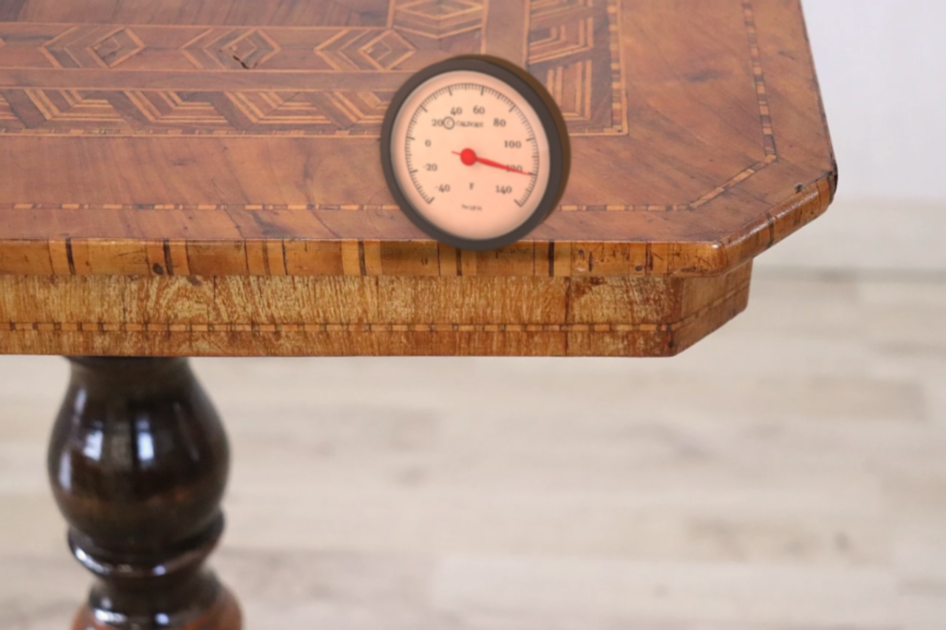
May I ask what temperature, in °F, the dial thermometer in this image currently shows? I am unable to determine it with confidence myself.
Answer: 120 °F
